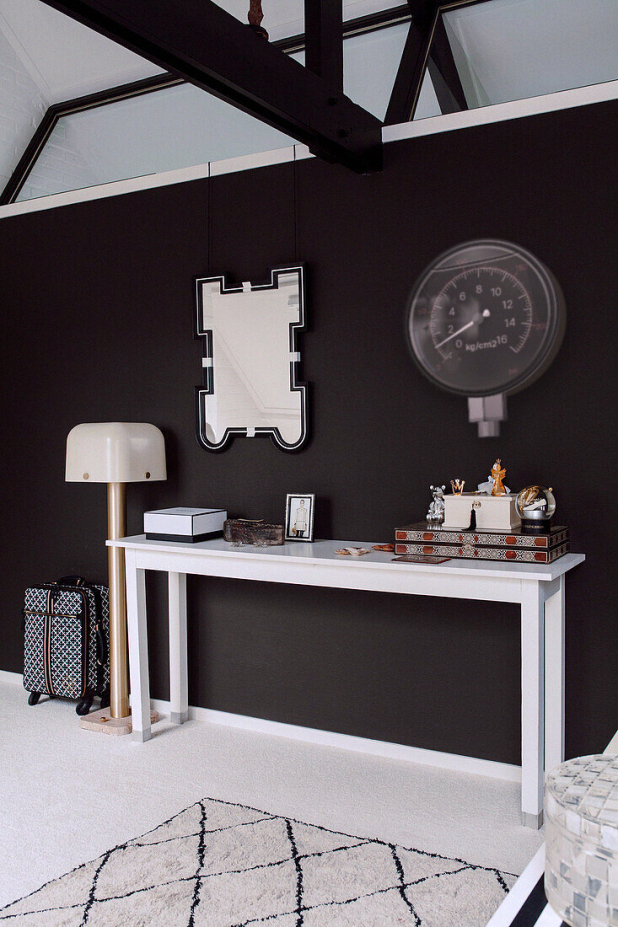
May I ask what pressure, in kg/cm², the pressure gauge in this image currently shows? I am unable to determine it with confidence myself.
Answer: 1 kg/cm²
